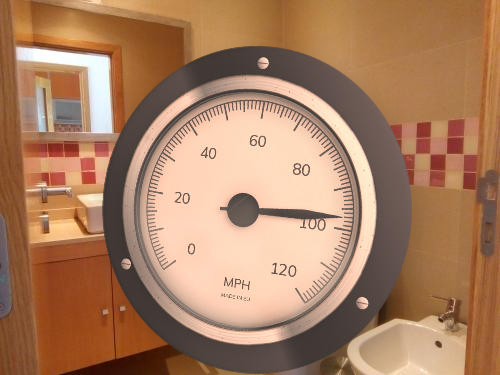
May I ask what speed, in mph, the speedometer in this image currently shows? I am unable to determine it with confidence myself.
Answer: 97 mph
